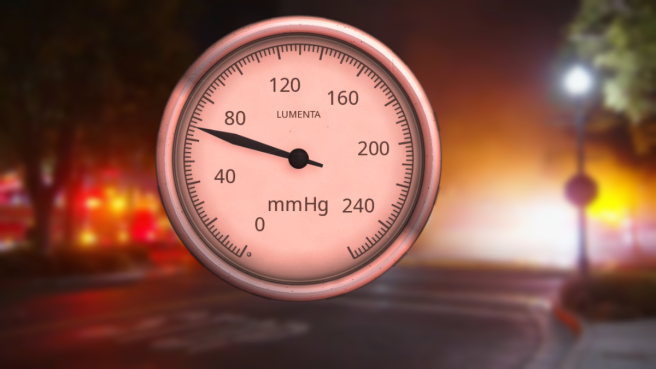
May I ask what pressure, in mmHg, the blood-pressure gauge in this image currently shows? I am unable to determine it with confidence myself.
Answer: 66 mmHg
